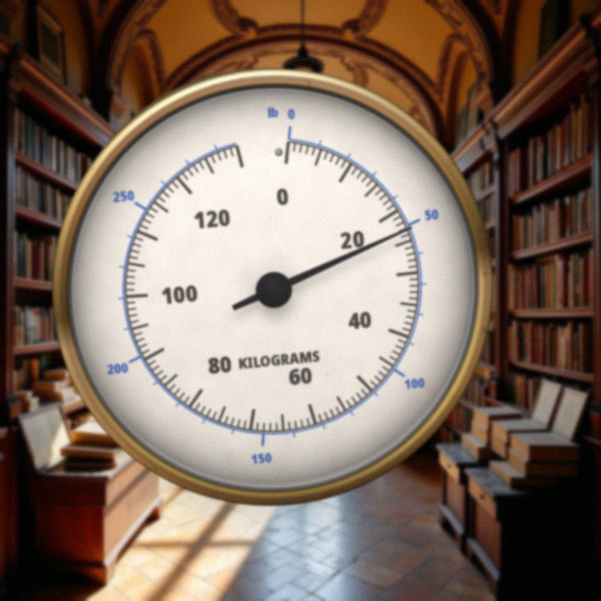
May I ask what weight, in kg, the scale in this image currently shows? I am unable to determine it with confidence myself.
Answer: 23 kg
